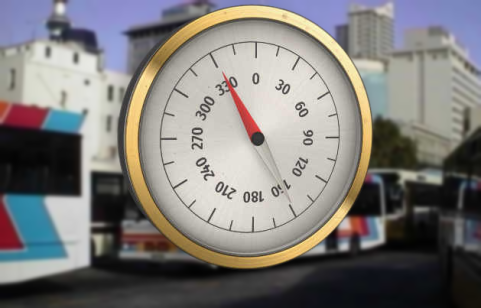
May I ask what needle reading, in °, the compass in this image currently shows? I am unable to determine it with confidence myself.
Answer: 330 °
